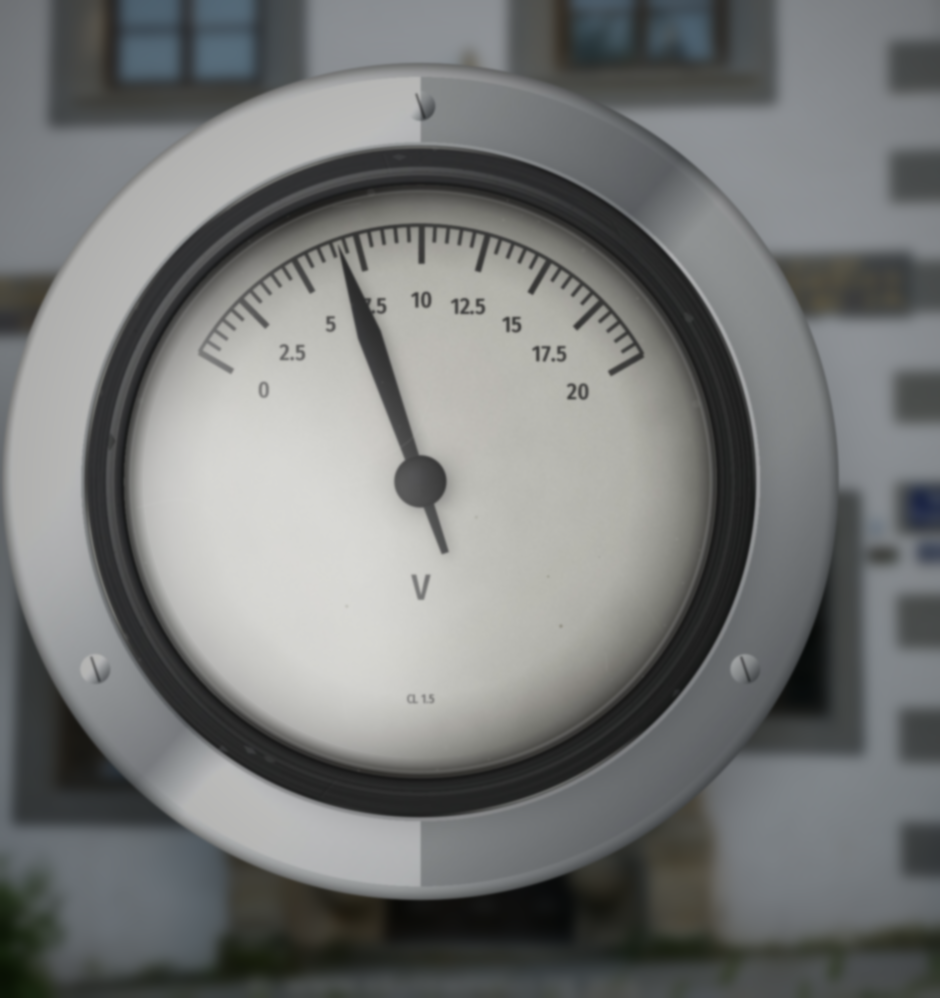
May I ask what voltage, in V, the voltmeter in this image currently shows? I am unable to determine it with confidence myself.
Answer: 6.75 V
